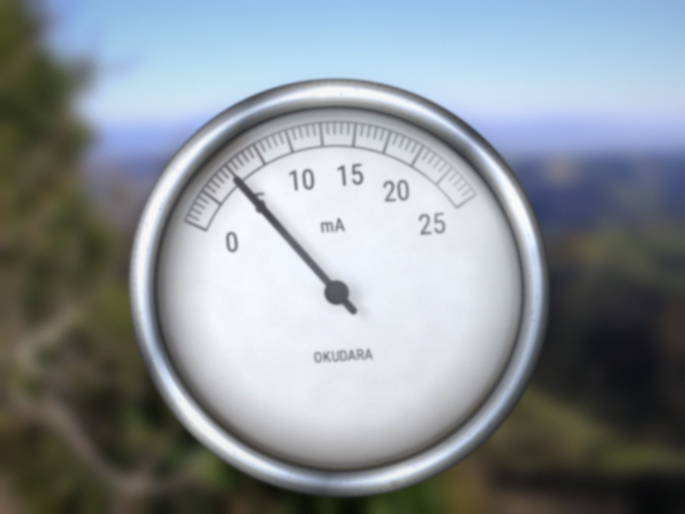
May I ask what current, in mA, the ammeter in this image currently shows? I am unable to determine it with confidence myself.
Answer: 5 mA
